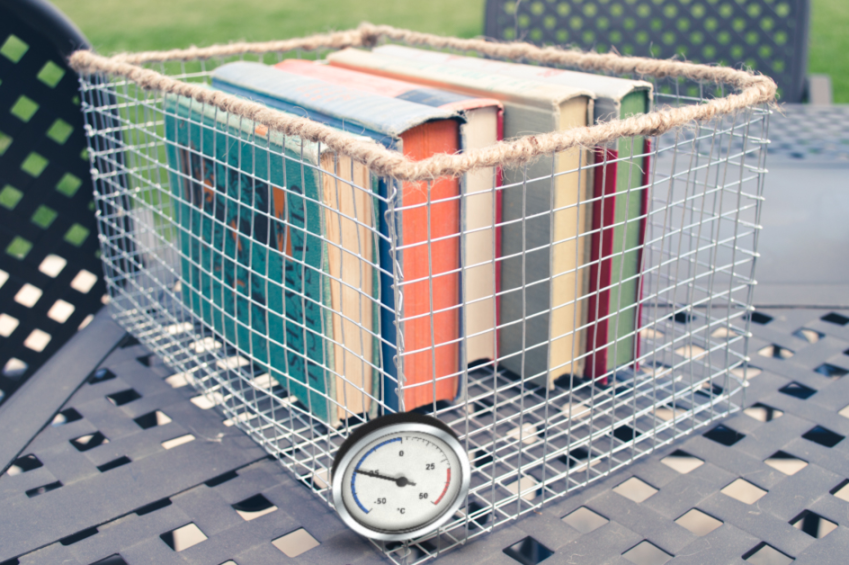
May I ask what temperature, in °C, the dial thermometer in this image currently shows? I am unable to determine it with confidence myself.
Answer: -25 °C
